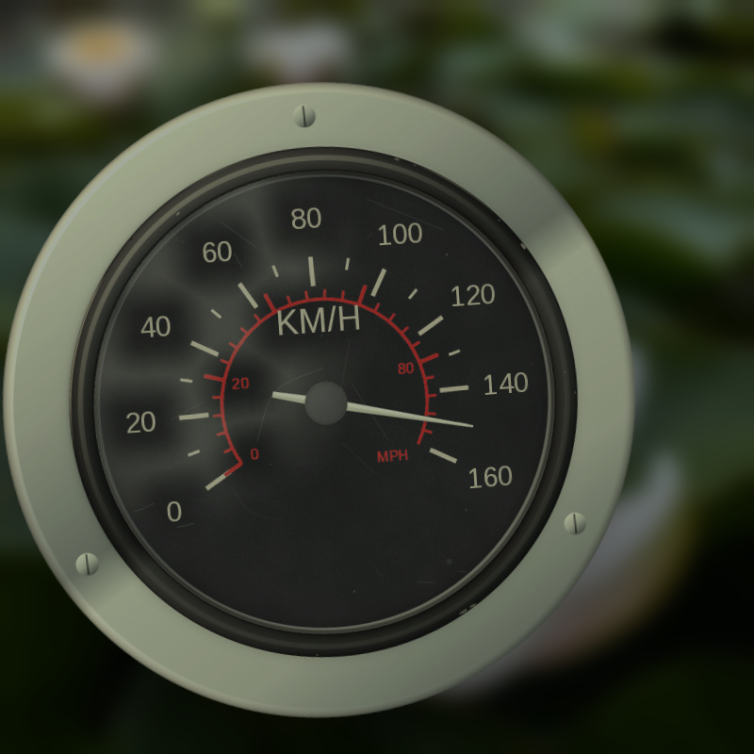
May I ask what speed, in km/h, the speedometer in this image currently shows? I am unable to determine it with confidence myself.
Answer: 150 km/h
